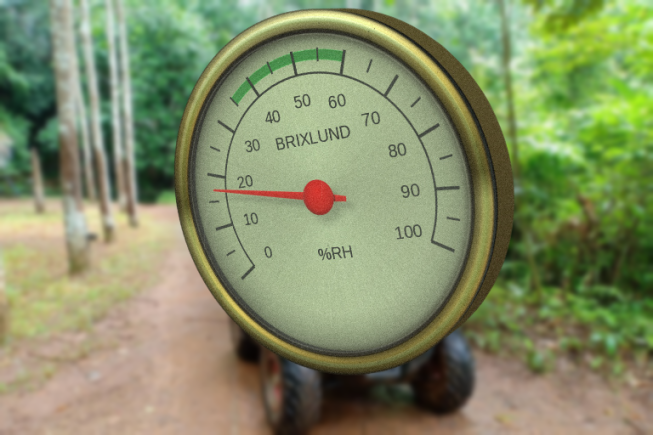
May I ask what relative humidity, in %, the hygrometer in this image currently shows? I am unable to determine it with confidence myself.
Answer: 17.5 %
